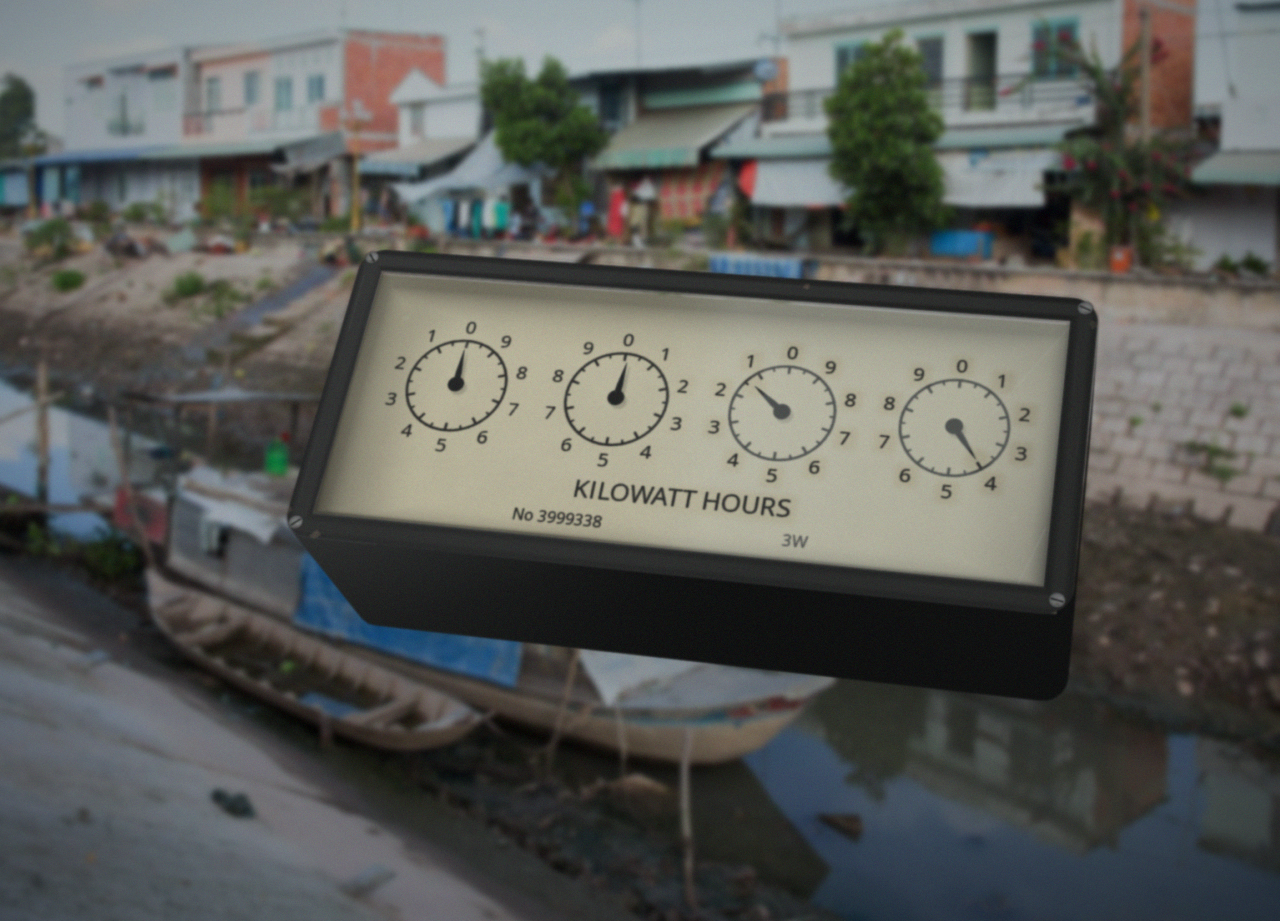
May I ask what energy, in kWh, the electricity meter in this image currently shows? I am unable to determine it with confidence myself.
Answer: 14 kWh
